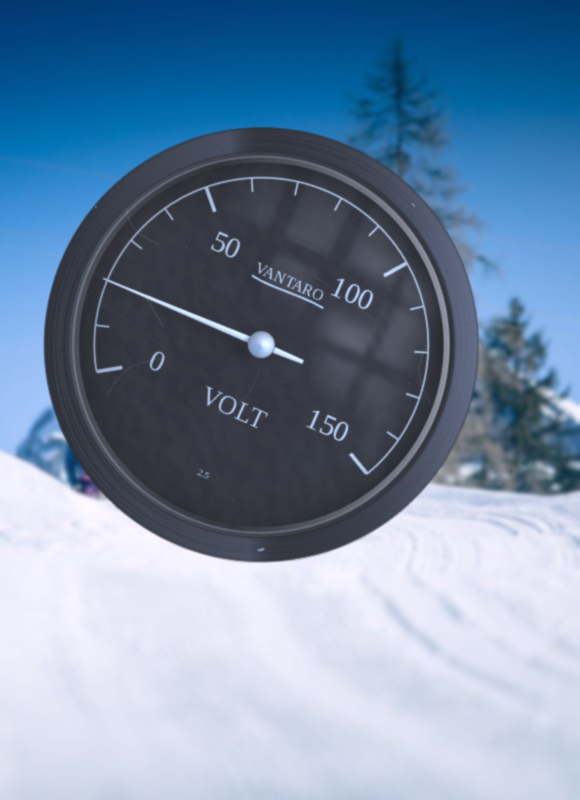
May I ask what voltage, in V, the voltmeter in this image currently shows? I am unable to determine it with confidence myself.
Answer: 20 V
